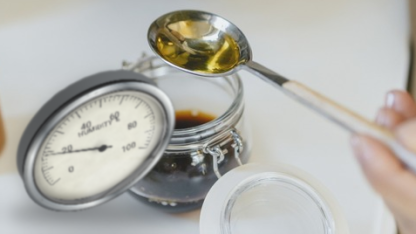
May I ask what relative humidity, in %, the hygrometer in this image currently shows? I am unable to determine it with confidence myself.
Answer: 20 %
